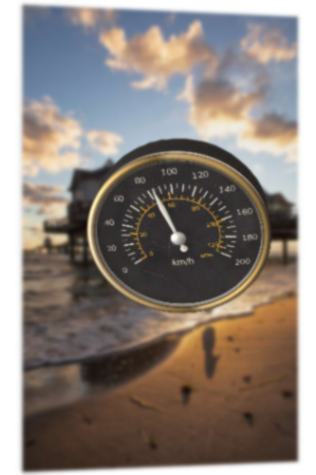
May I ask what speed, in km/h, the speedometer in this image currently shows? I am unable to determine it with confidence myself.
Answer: 85 km/h
